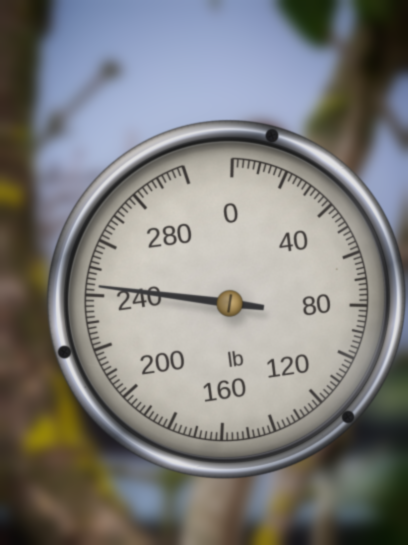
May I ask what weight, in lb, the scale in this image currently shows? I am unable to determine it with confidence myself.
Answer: 244 lb
